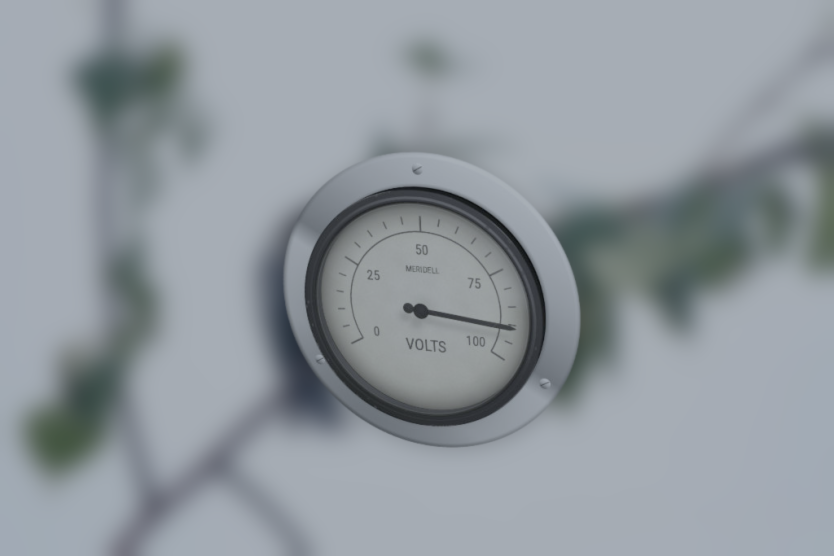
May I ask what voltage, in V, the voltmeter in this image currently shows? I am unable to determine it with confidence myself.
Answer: 90 V
